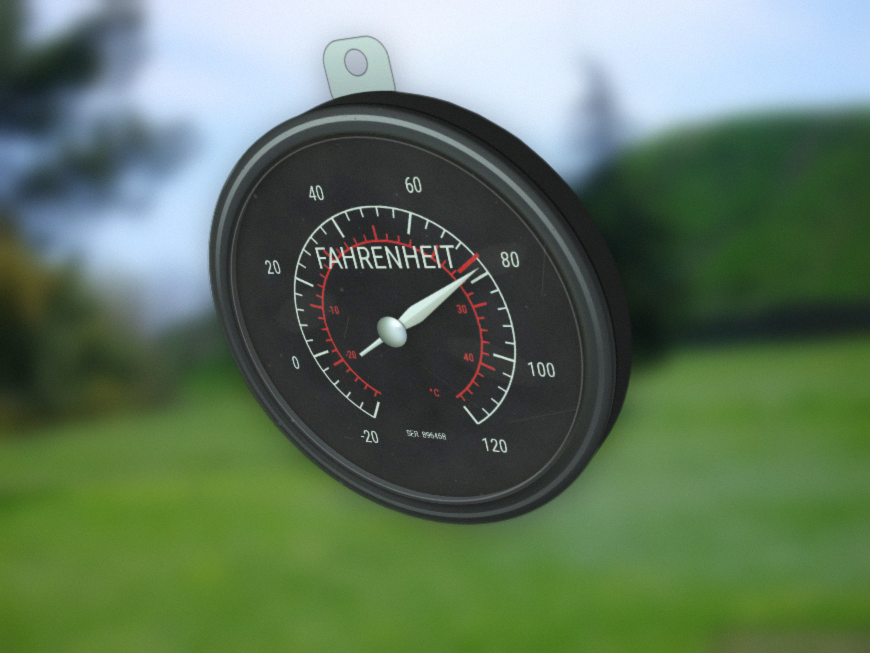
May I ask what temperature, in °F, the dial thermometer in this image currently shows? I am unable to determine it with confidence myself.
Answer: 78 °F
